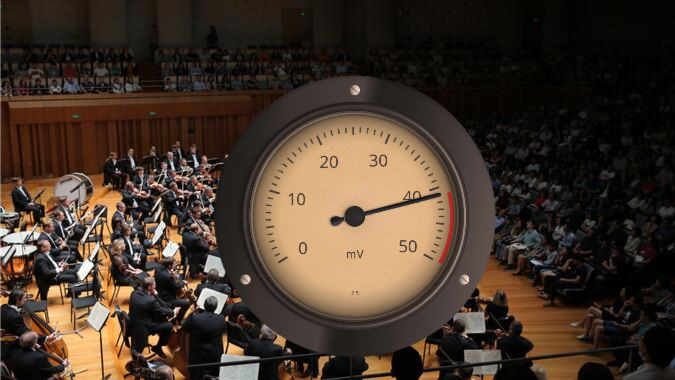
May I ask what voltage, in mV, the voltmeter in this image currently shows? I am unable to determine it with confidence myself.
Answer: 41 mV
